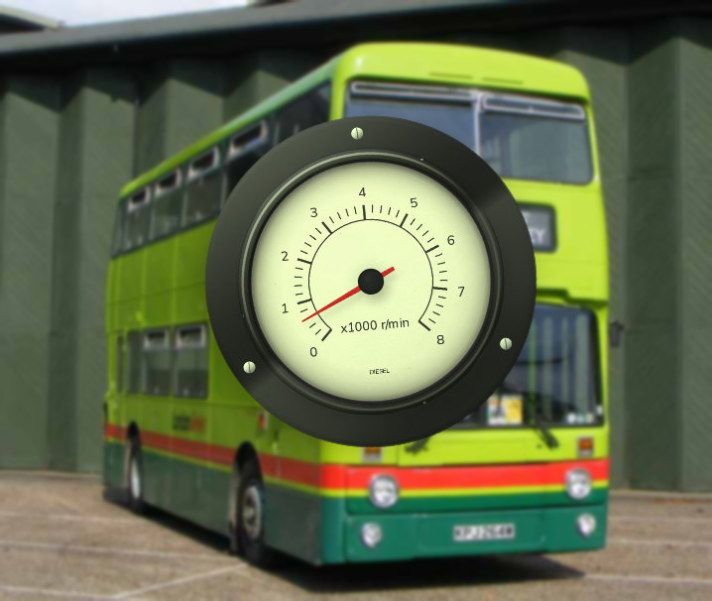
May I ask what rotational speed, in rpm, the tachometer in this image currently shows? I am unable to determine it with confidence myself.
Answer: 600 rpm
